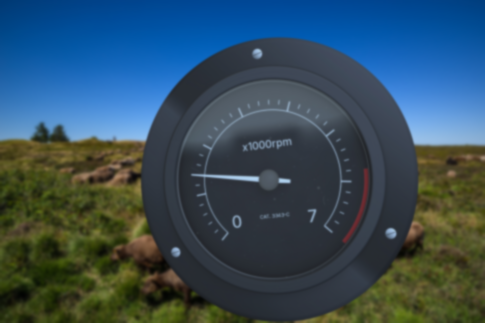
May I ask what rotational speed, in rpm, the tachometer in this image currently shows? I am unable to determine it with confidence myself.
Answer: 1400 rpm
